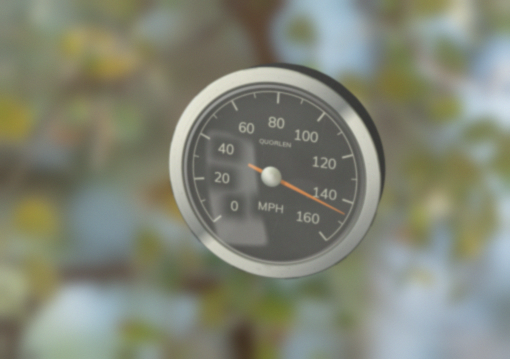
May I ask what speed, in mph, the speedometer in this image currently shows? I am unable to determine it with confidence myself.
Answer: 145 mph
